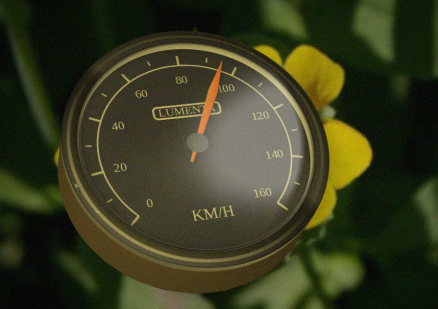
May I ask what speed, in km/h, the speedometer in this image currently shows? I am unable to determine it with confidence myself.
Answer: 95 km/h
